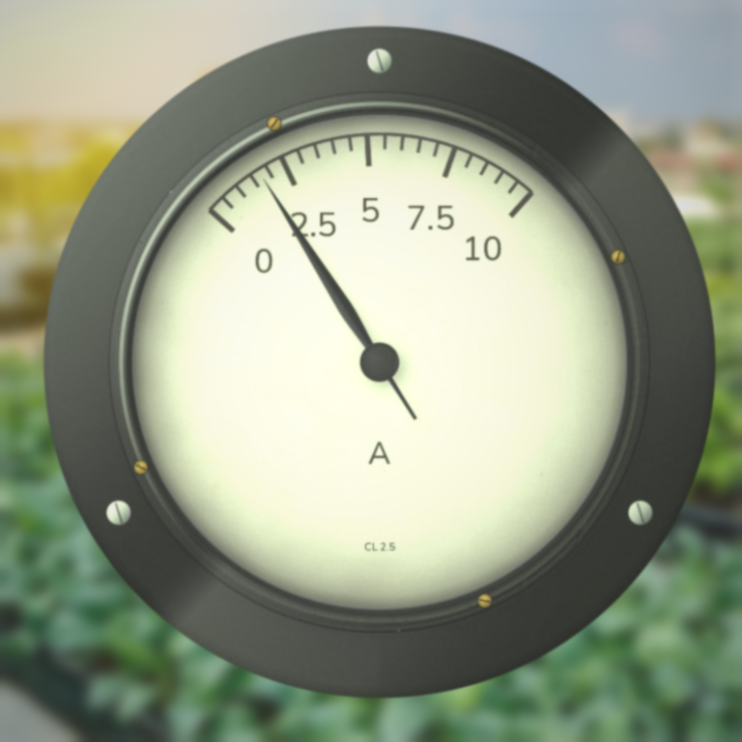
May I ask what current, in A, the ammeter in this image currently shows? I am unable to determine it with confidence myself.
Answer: 1.75 A
